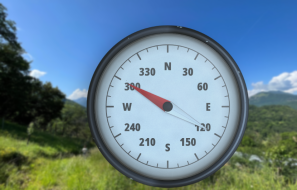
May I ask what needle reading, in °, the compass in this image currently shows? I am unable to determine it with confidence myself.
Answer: 300 °
